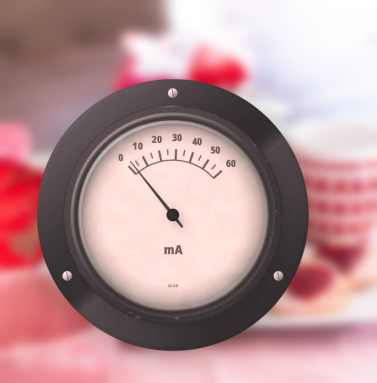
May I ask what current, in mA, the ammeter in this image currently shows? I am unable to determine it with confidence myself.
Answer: 2.5 mA
